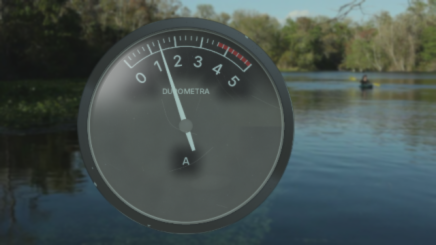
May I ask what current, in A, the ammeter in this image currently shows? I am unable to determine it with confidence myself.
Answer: 1.4 A
